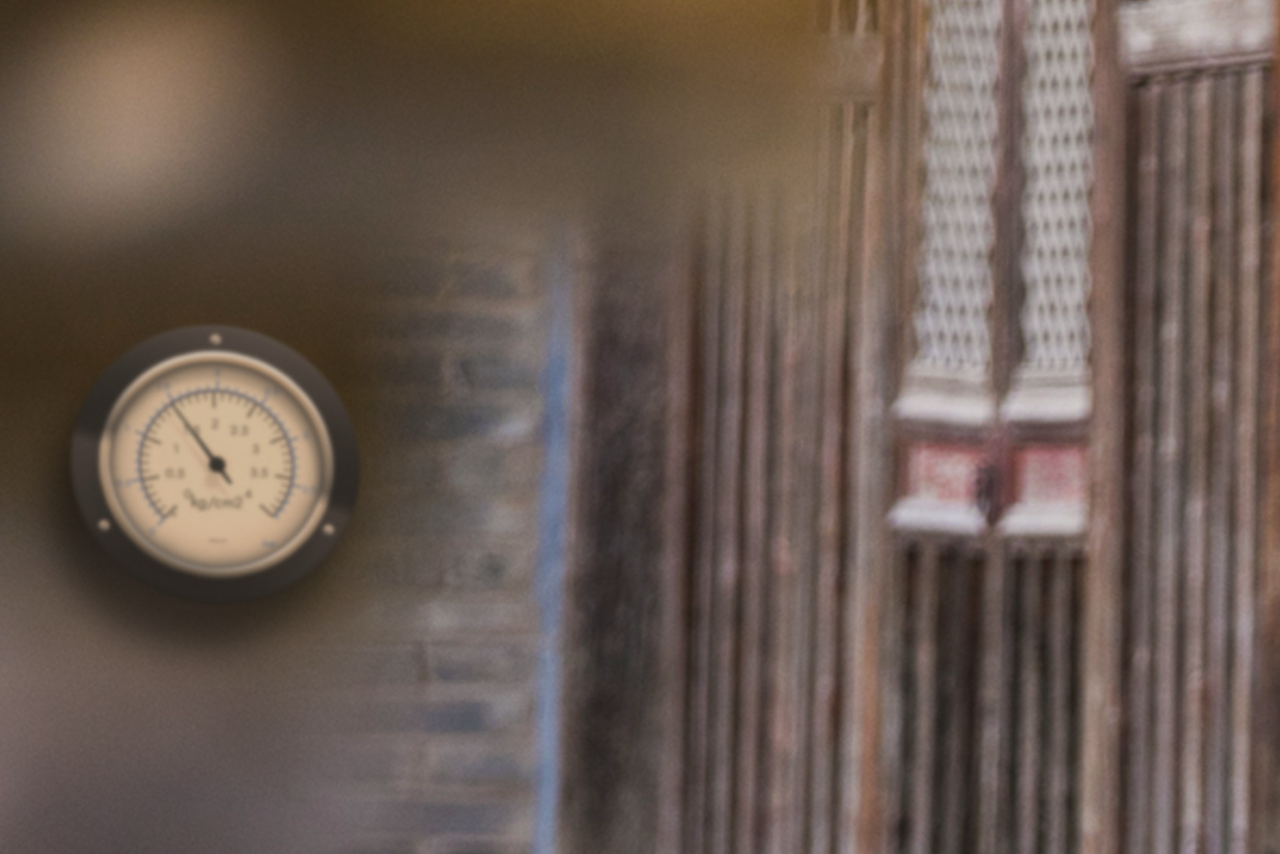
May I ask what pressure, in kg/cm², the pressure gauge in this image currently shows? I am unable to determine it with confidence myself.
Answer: 1.5 kg/cm²
